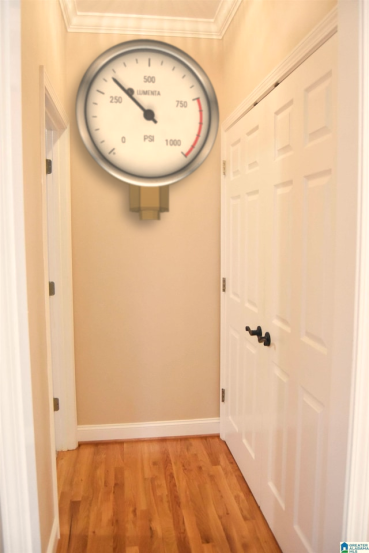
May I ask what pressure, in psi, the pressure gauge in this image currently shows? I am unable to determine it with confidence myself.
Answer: 325 psi
